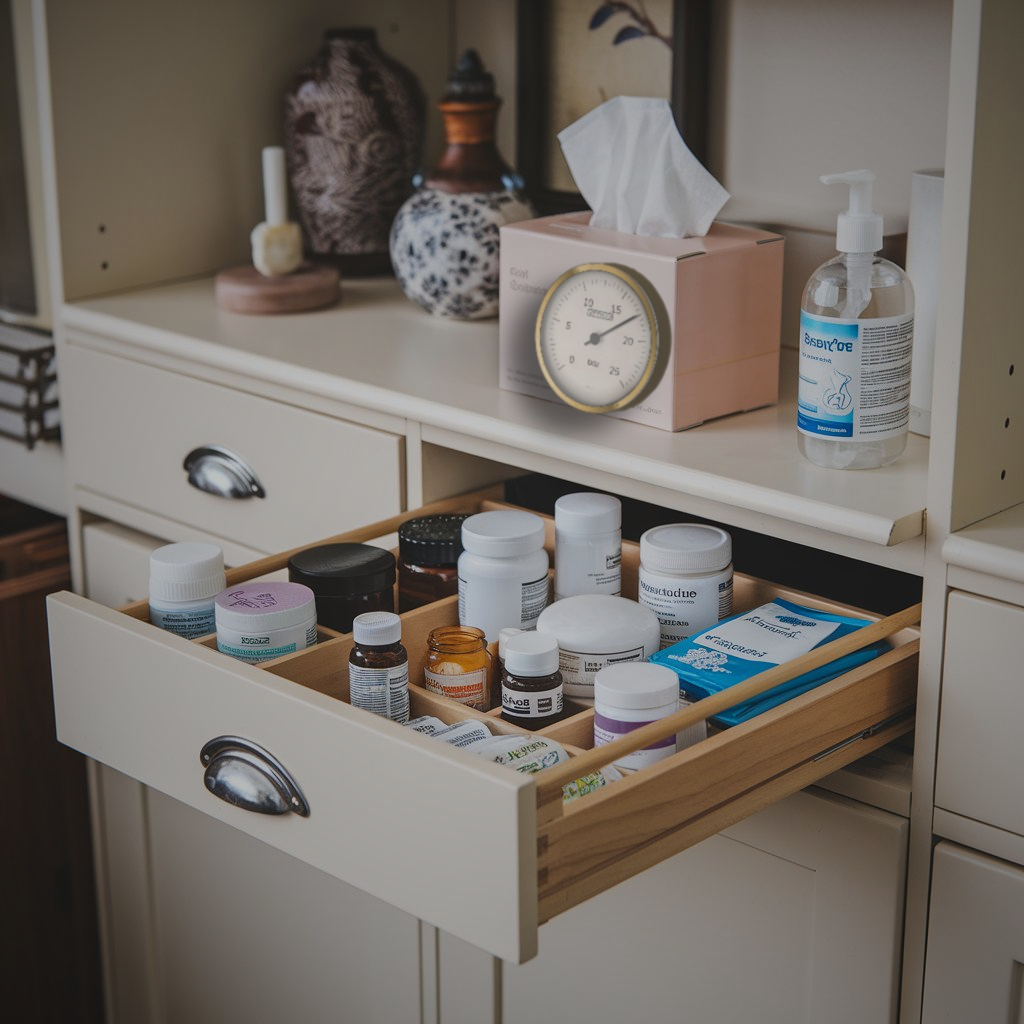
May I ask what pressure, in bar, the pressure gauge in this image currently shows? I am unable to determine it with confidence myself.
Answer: 17.5 bar
